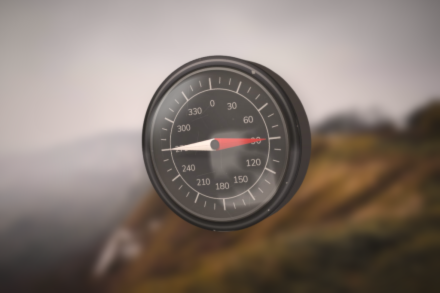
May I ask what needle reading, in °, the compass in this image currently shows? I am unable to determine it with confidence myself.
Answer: 90 °
